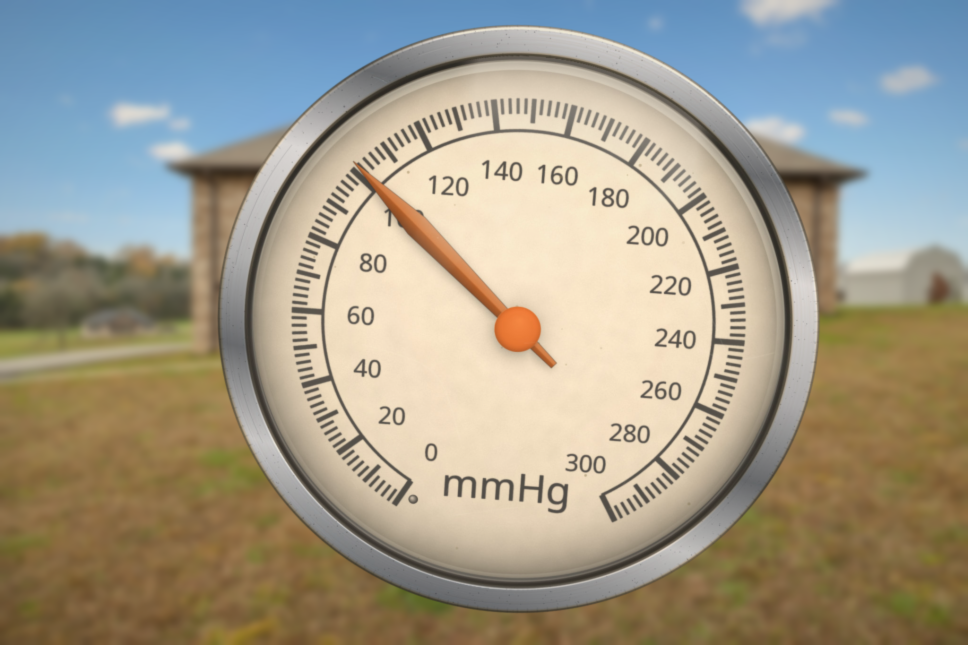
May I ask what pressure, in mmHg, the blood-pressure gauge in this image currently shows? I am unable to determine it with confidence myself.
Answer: 102 mmHg
